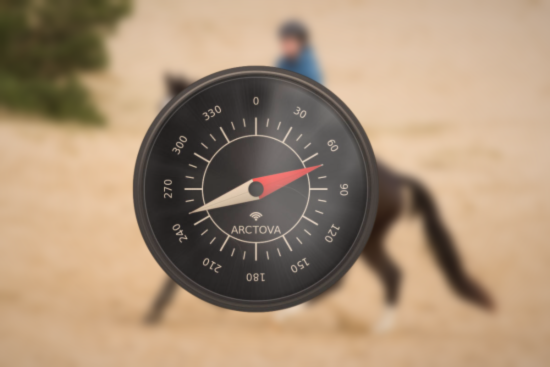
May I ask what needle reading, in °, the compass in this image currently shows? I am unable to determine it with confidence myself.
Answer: 70 °
